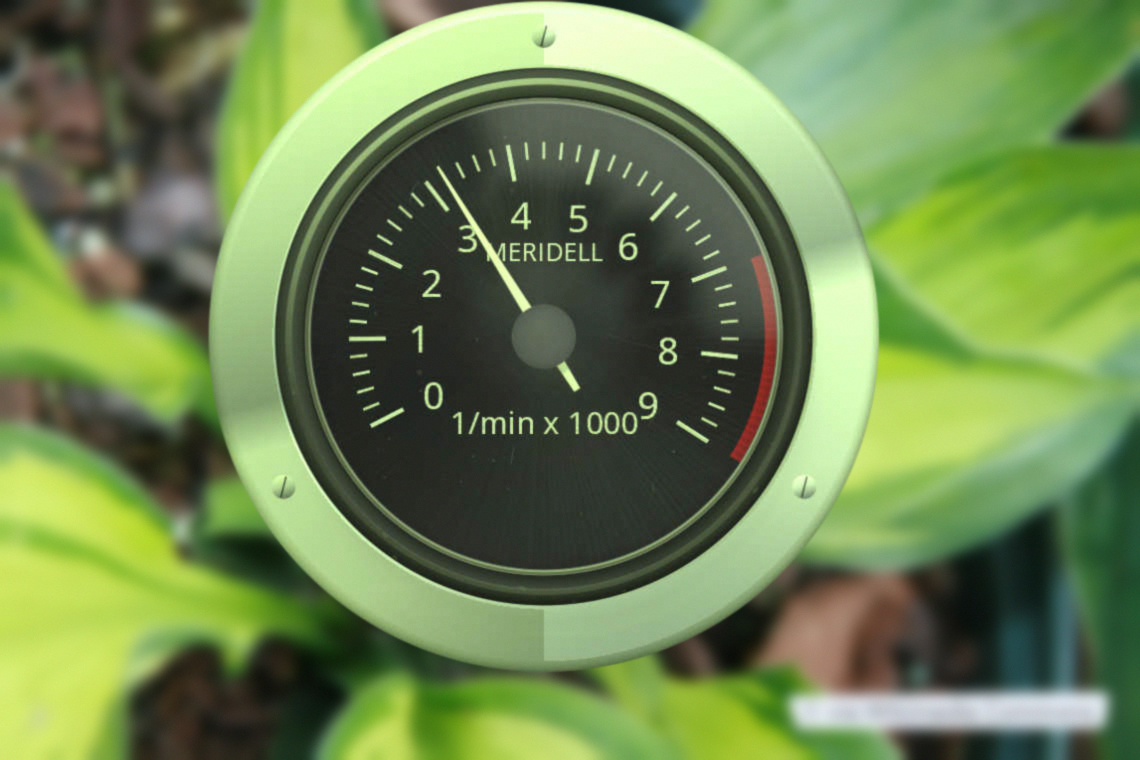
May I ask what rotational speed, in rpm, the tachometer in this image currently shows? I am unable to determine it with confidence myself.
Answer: 3200 rpm
